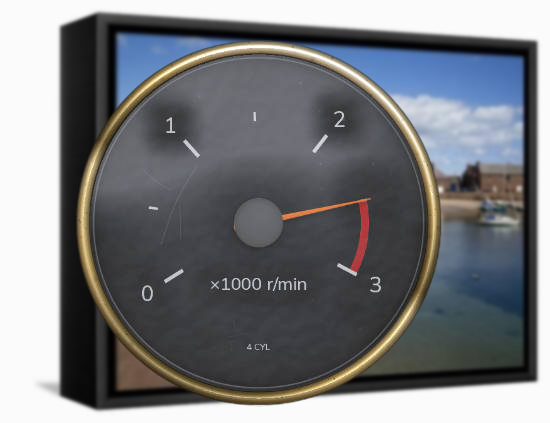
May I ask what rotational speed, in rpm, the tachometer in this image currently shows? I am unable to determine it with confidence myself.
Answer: 2500 rpm
